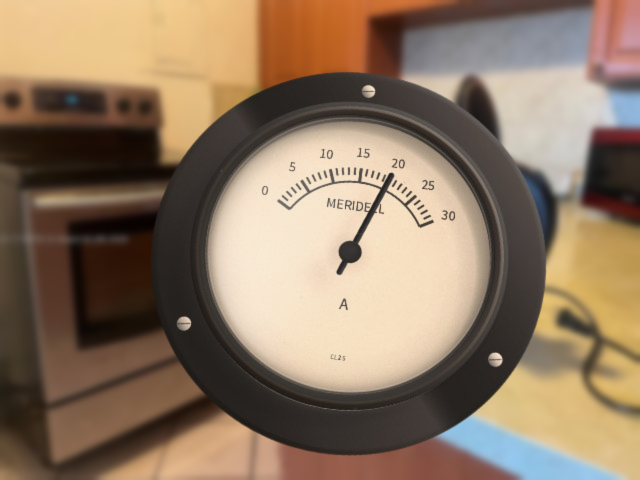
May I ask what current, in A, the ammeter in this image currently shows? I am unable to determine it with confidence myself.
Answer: 20 A
